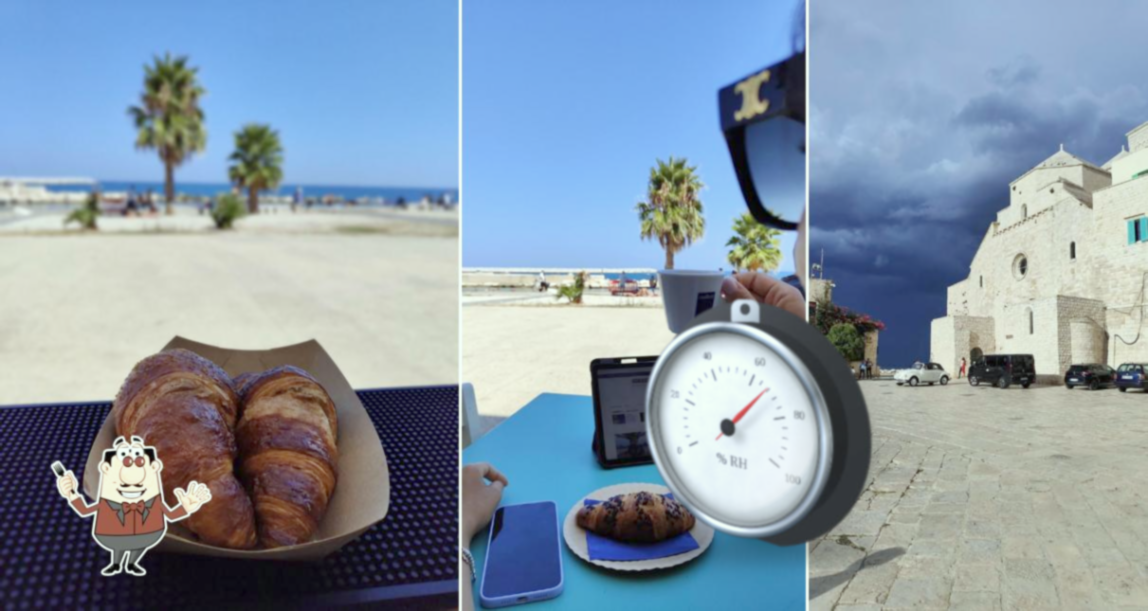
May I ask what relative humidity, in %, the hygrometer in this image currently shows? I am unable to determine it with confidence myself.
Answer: 68 %
